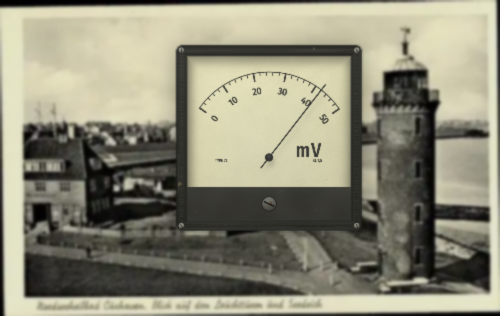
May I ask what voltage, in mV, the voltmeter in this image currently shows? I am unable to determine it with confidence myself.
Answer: 42 mV
